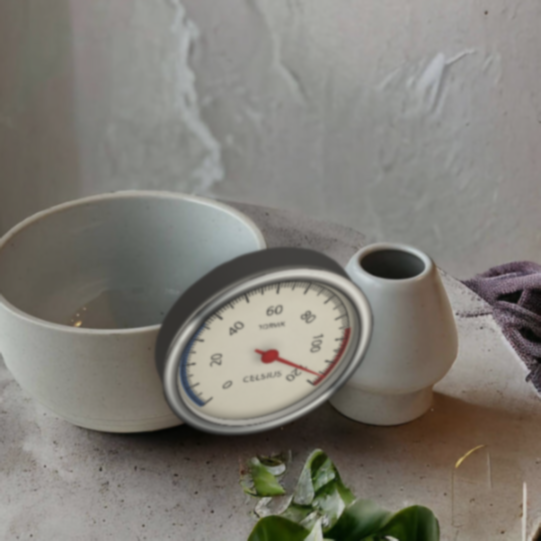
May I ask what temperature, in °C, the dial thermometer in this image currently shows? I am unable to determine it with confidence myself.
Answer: 115 °C
